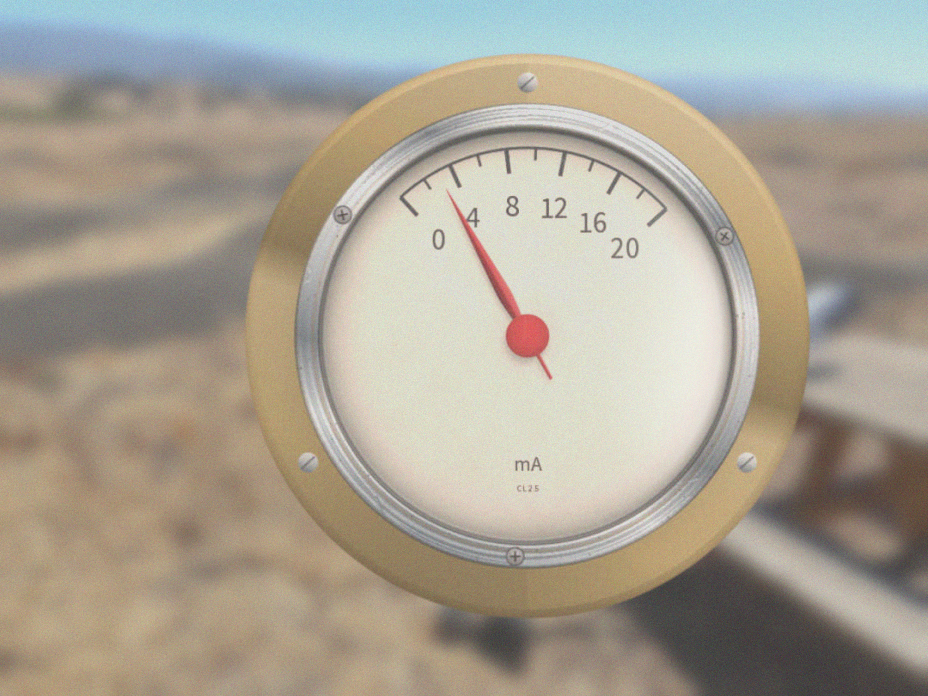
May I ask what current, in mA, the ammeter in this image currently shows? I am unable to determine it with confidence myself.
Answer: 3 mA
